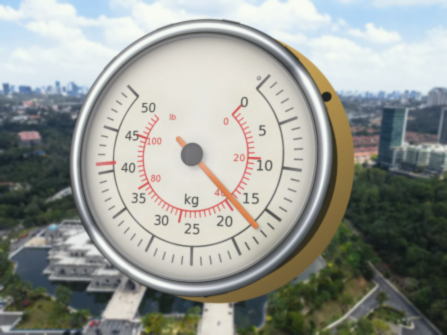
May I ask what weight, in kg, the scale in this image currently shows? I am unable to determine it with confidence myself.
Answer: 17 kg
